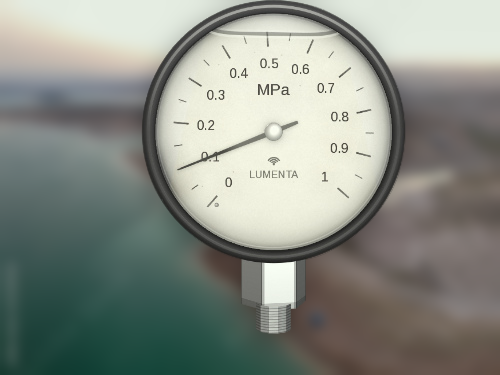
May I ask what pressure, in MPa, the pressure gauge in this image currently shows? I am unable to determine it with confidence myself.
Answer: 0.1 MPa
